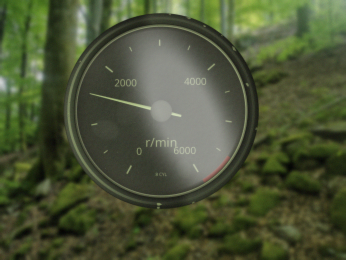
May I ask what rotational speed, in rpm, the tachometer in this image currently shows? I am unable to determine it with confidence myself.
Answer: 1500 rpm
